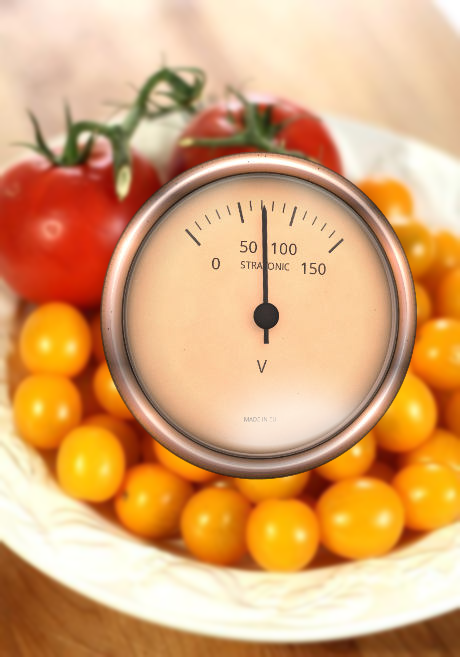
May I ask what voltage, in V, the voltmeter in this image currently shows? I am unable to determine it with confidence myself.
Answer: 70 V
